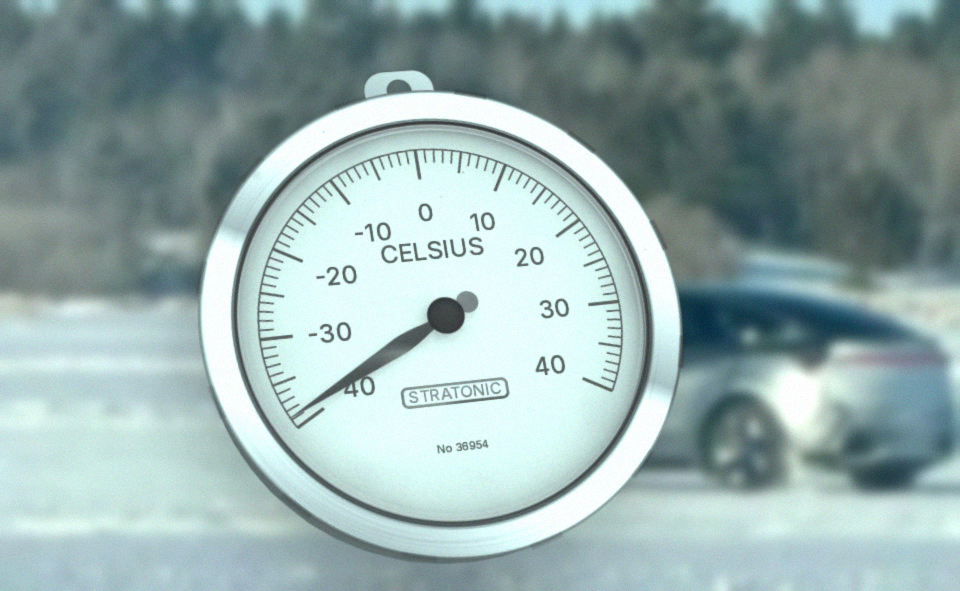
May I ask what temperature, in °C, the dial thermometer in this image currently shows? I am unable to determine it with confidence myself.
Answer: -39 °C
